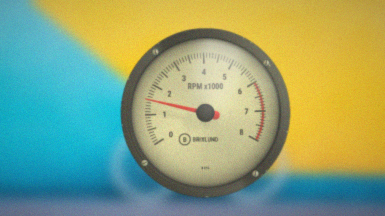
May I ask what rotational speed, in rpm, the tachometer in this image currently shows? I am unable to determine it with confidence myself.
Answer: 1500 rpm
